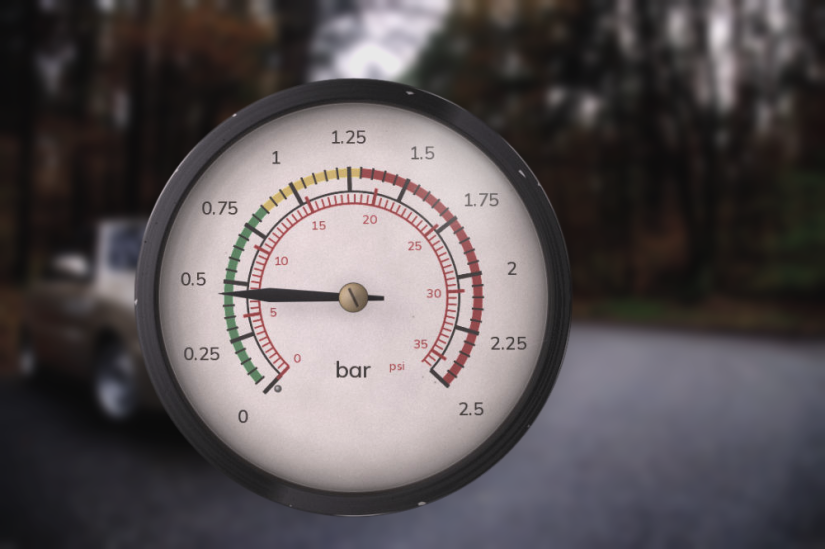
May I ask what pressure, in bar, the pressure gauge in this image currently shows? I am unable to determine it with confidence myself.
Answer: 0.45 bar
